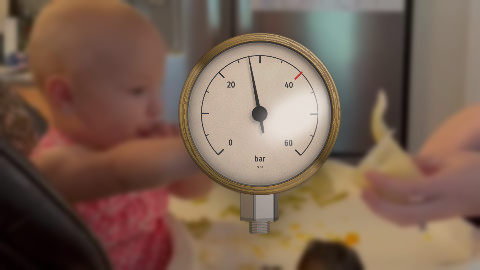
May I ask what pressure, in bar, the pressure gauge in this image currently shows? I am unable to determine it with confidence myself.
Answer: 27.5 bar
